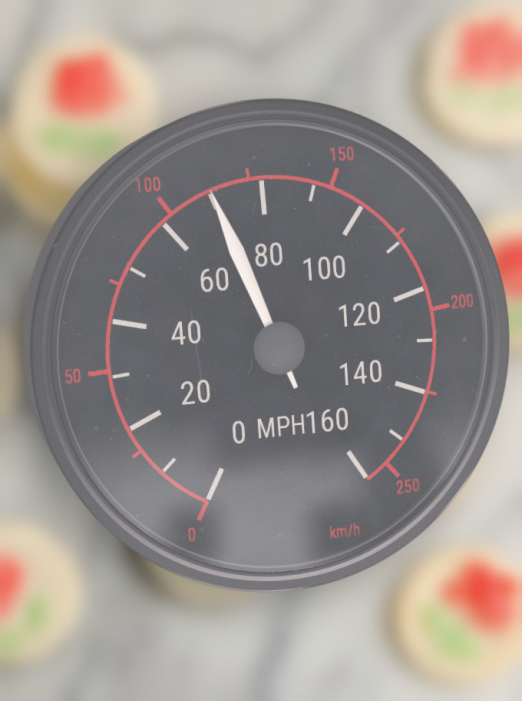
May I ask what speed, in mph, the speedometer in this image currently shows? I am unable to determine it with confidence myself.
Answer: 70 mph
